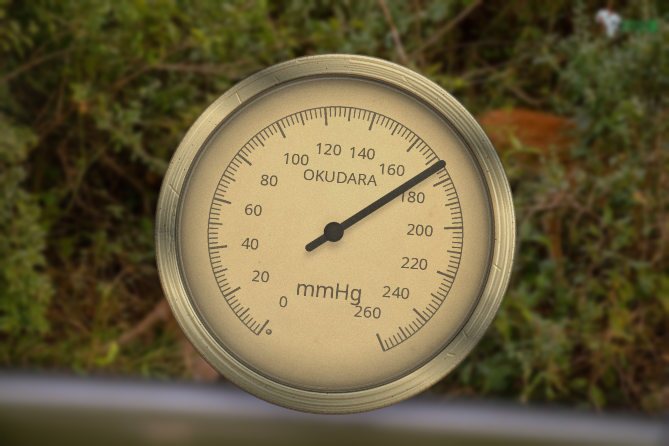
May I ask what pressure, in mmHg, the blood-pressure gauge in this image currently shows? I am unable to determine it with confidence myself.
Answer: 174 mmHg
